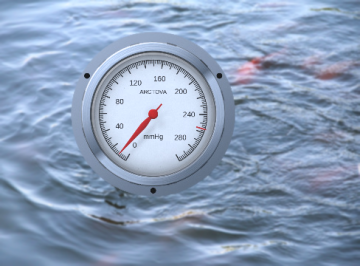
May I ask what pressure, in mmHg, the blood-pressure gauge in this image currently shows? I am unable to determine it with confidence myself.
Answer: 10 mmHg
